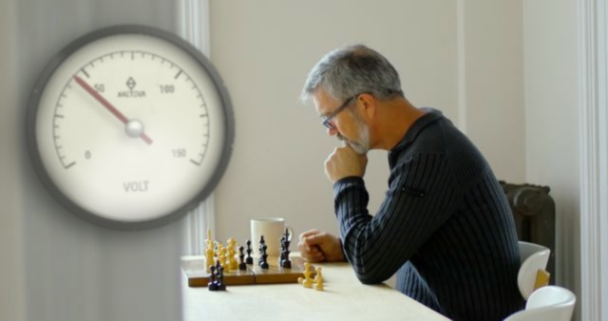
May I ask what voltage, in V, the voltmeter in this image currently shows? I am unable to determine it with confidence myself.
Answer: 45 V
